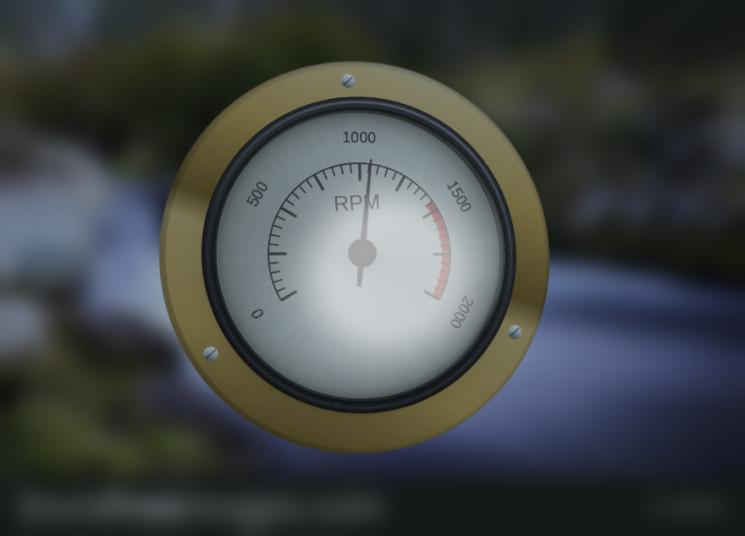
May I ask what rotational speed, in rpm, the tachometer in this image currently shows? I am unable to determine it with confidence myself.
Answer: 1050 rpm
